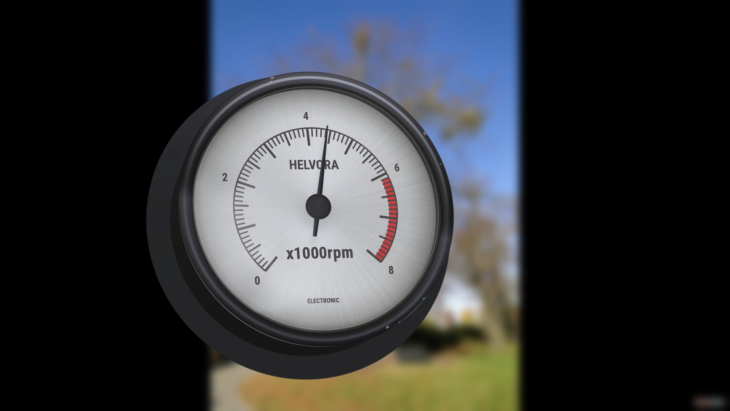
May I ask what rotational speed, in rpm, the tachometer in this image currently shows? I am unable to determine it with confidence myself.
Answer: 4400 rpm
